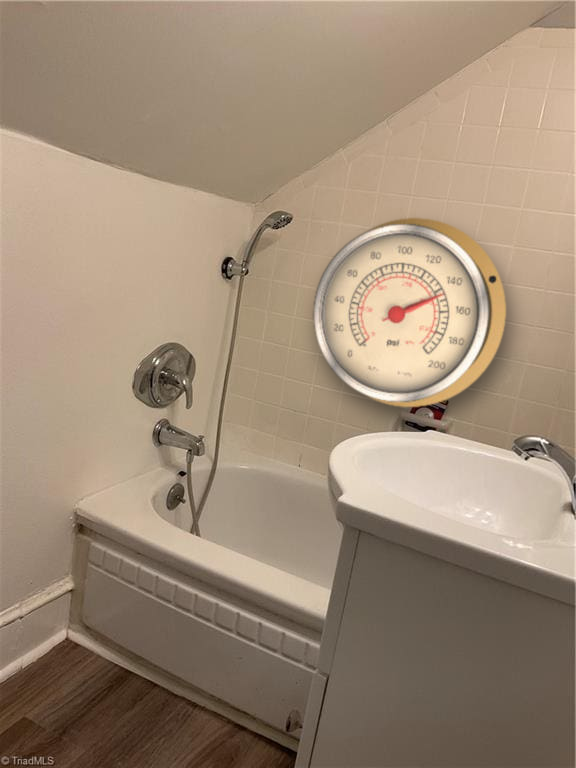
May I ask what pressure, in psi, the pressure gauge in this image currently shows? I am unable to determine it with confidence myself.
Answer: 145 psi
